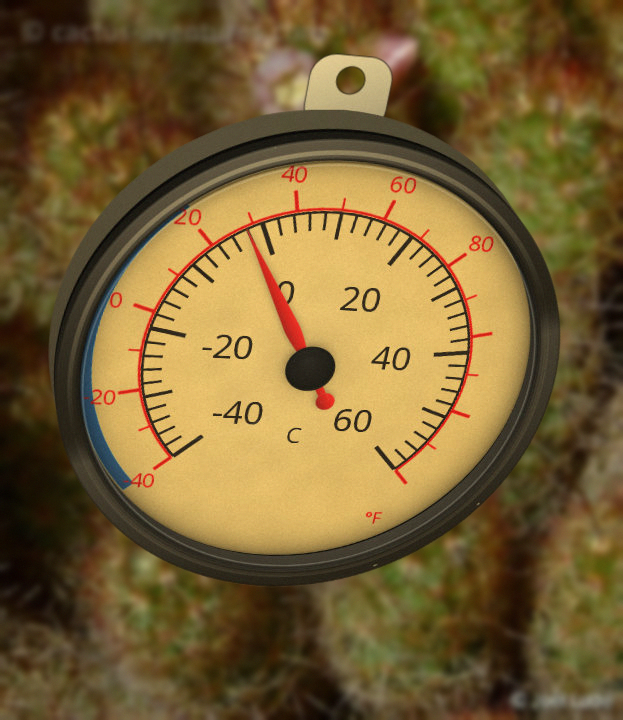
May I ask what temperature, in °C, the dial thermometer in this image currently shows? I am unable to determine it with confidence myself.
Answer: -2 °C
